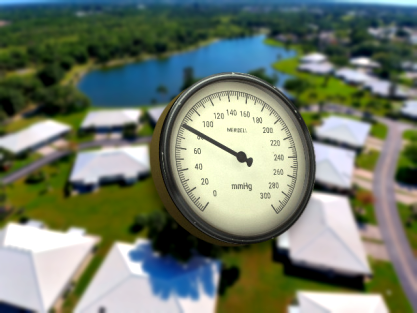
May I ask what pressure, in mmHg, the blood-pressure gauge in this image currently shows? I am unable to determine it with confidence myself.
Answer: 80 mmHg
